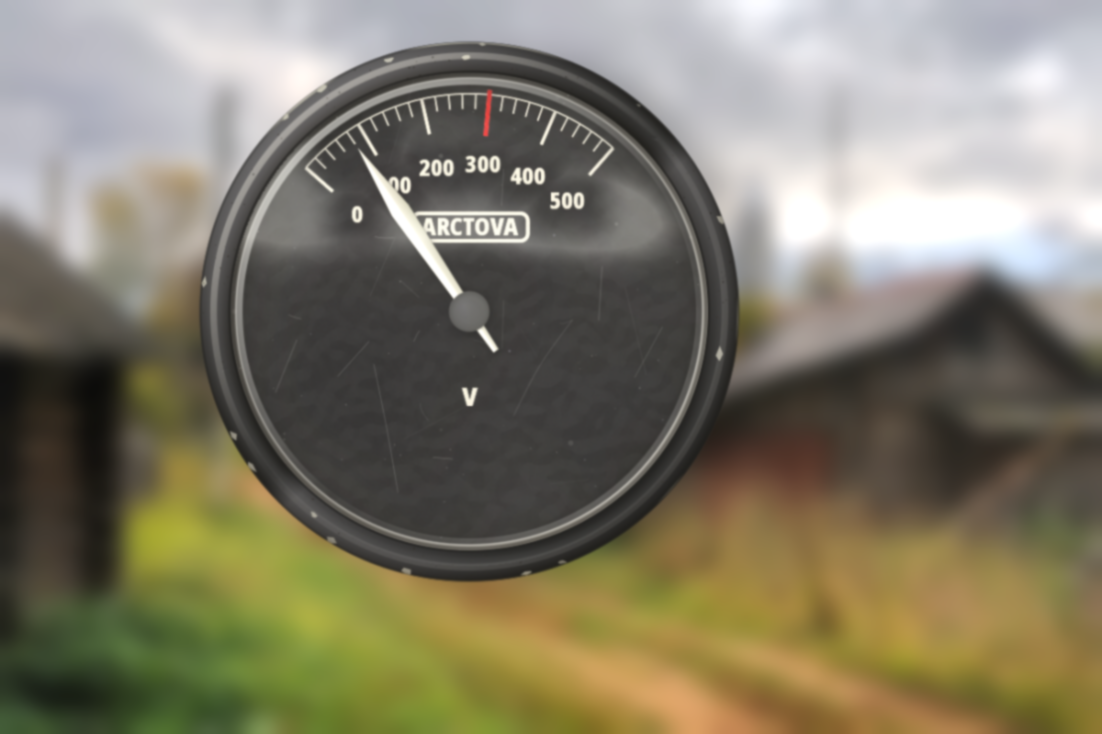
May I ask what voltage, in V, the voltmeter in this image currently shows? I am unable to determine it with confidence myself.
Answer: 80 V
